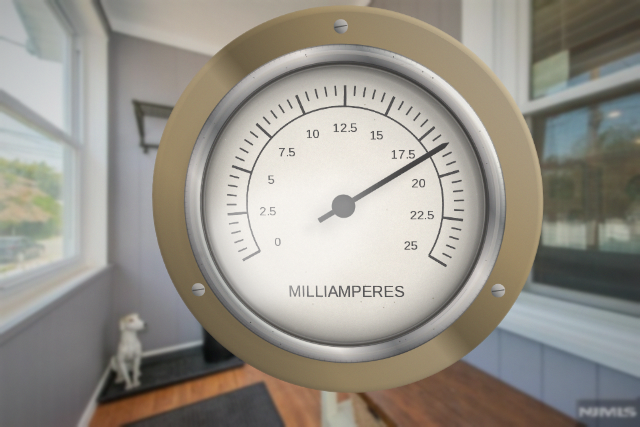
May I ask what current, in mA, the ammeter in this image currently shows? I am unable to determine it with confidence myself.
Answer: 18.5 mA
